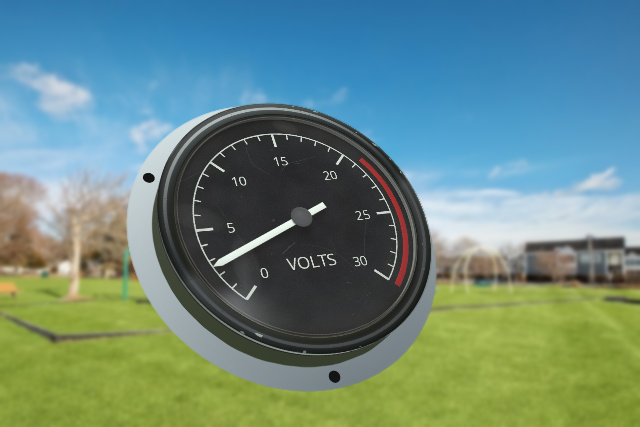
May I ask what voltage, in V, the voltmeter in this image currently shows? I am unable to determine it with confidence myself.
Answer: 2.5 V
